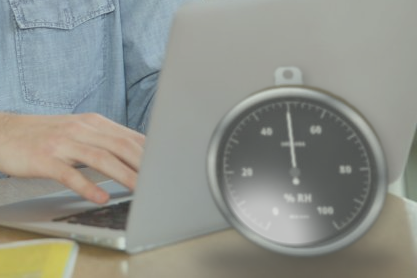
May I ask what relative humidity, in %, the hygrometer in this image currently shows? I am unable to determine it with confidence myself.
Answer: 50 %
